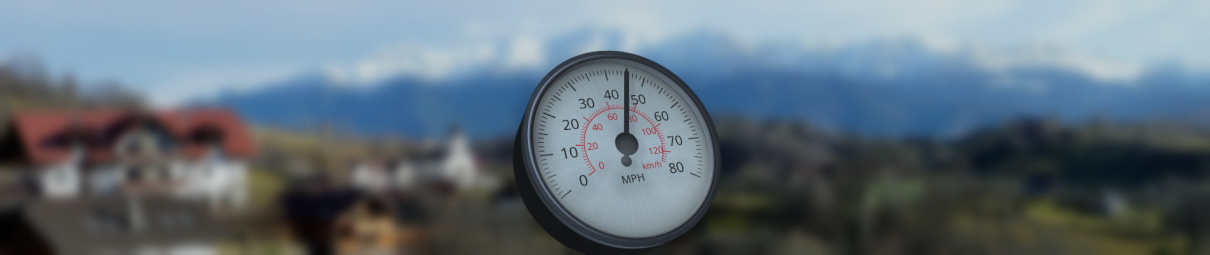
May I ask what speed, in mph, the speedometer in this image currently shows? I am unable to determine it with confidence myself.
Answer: 45 mph
